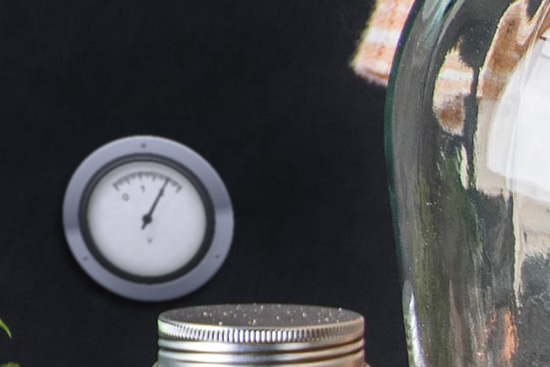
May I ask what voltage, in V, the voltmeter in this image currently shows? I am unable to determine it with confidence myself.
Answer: 2 V
